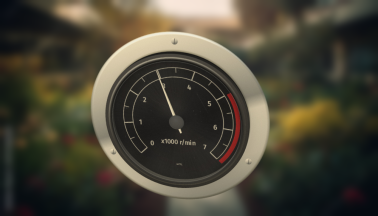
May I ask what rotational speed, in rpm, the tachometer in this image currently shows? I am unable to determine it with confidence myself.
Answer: 3000 rpm
